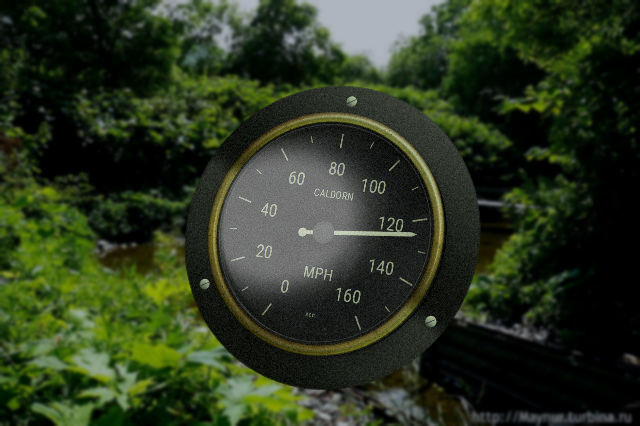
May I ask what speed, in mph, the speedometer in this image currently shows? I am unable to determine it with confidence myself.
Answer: 125 mph
